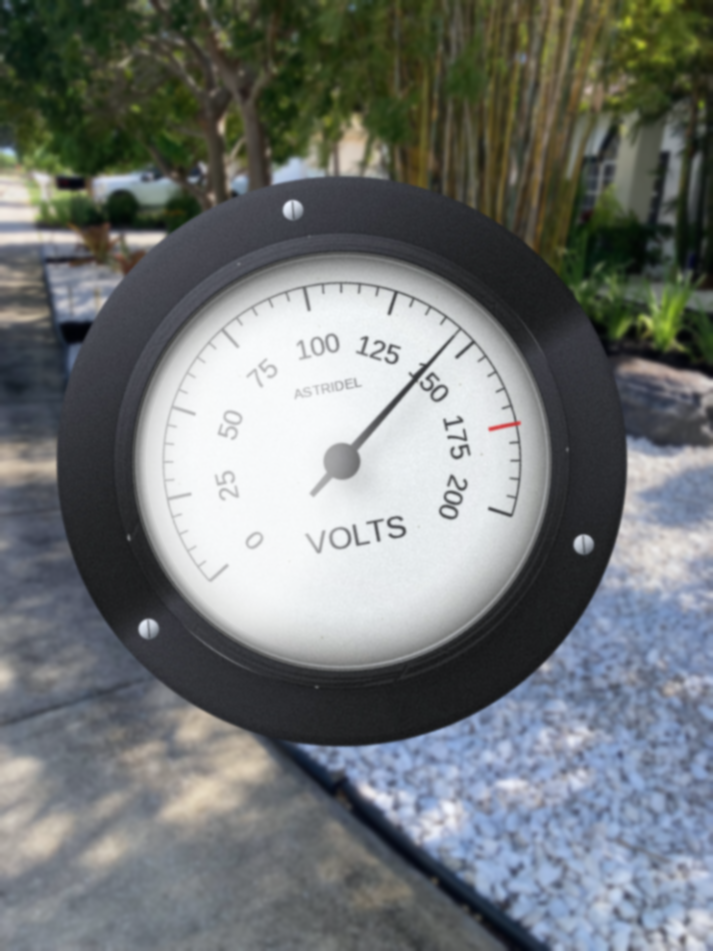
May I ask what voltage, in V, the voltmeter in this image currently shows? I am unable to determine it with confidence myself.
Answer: 145 V
